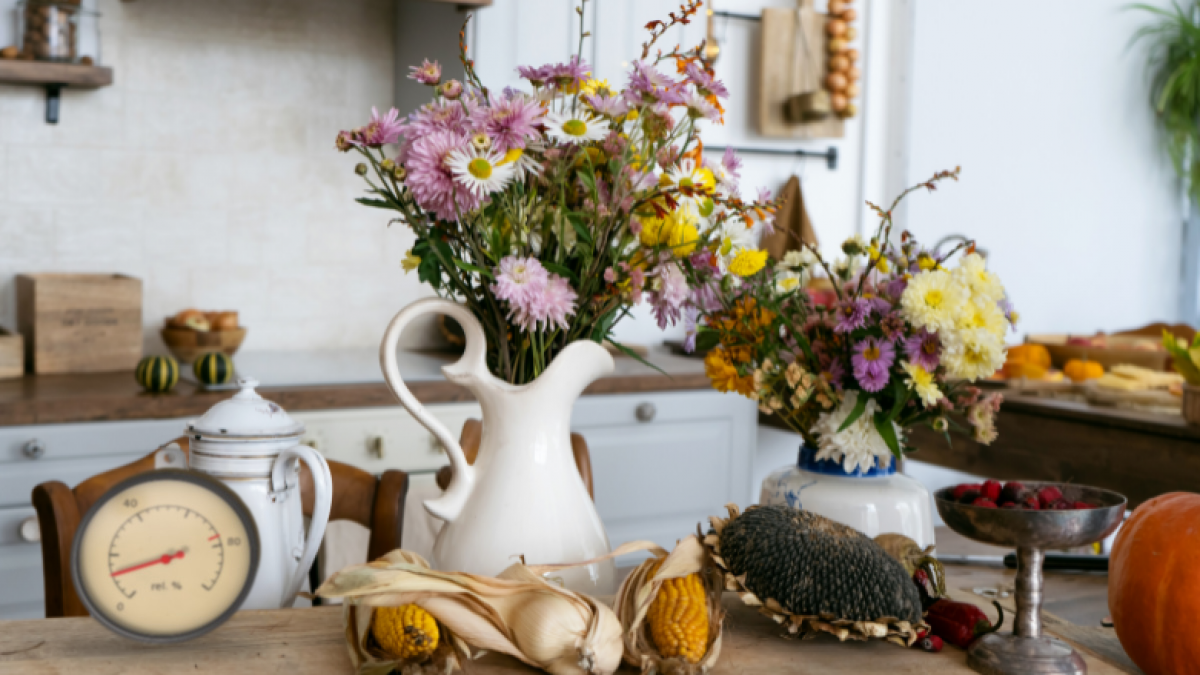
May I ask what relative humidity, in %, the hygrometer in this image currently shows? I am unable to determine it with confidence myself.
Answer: 12 %
